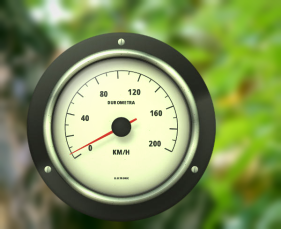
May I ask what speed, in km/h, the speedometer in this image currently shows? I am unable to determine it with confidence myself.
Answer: 5 km/h
